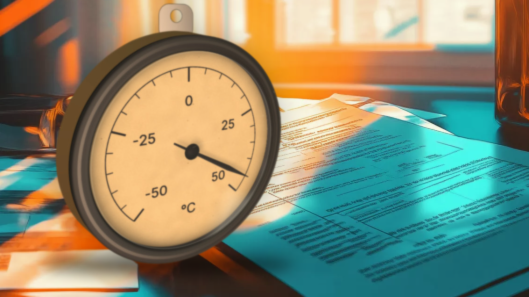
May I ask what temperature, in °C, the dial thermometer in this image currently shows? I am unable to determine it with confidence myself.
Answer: 45 °C
